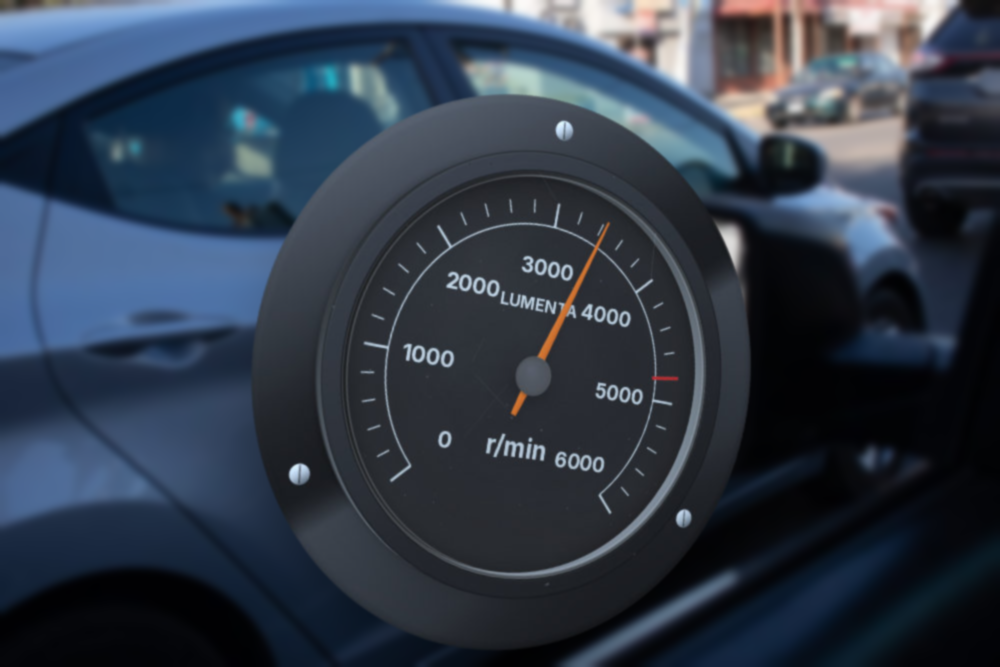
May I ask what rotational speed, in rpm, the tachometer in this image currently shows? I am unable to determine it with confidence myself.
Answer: 3400 rpm
